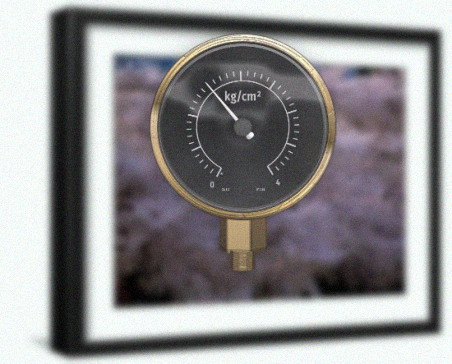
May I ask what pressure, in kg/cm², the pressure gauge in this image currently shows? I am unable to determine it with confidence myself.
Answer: 1.5 kg/cm²
